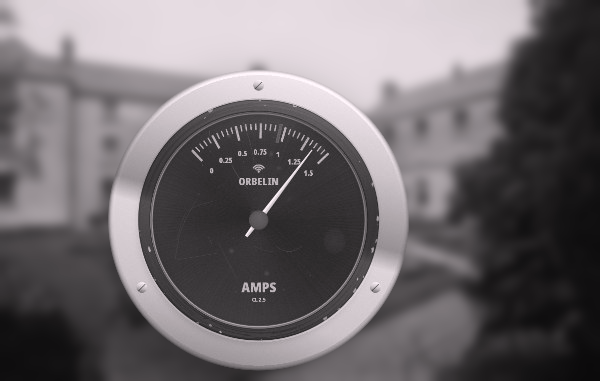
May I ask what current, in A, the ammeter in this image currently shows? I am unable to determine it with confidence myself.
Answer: 1.35 A
